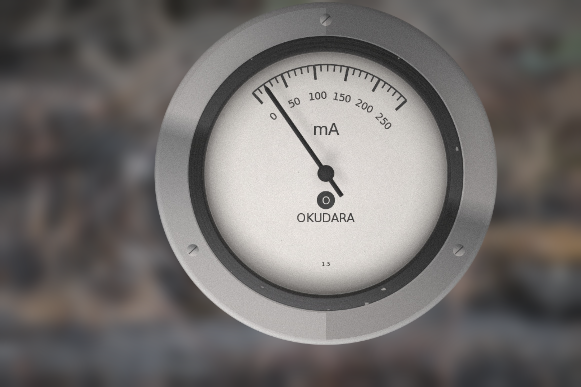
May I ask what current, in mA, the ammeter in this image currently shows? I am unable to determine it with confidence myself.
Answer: 20 mA
